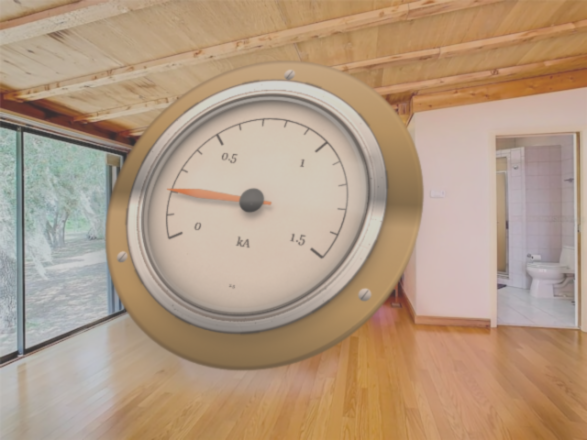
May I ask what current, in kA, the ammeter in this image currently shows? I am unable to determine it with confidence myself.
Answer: 0.2 kA
